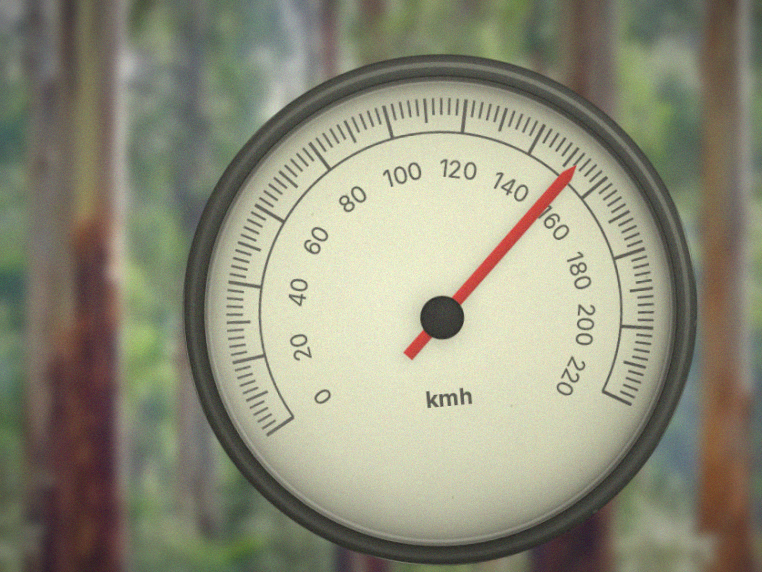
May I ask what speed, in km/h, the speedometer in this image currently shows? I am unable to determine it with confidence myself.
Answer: 152 km/h
